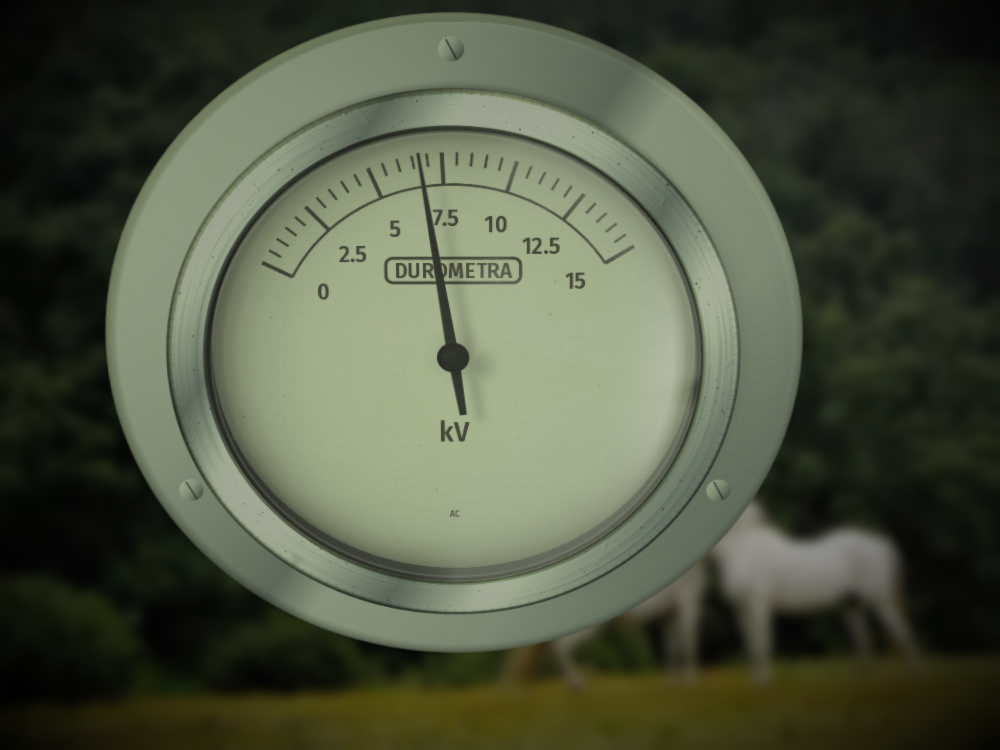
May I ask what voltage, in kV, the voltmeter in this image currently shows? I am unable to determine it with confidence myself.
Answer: 6.75 kV
